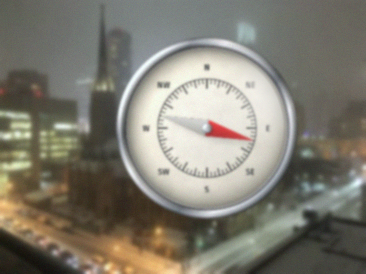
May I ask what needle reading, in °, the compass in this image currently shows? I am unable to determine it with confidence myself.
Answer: 105 °
